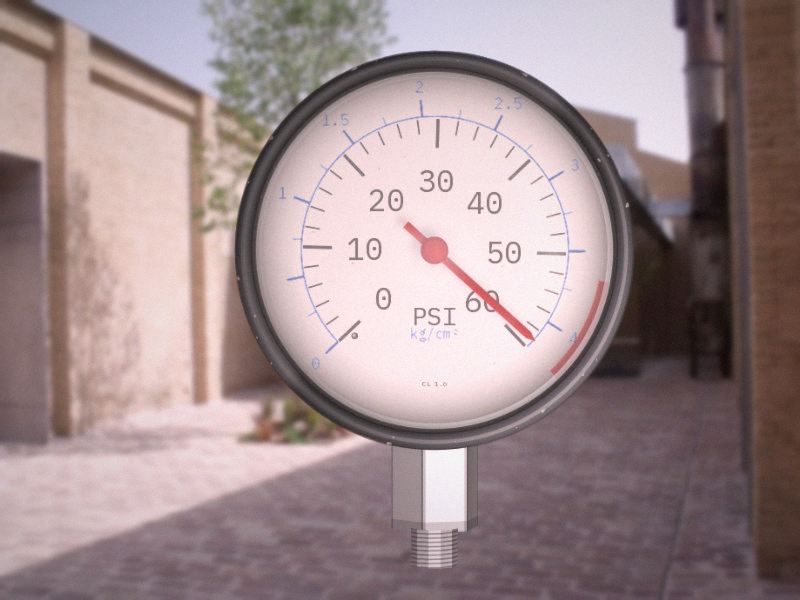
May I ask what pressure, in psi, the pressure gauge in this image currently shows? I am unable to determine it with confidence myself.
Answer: 59 psi
